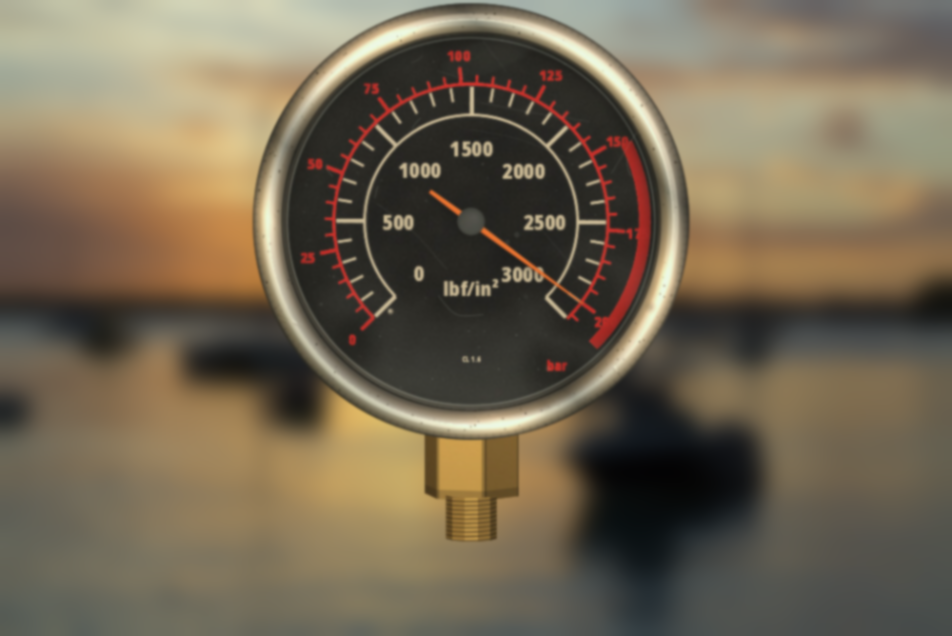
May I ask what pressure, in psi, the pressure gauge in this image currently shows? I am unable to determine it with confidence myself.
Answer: 2900 psi
